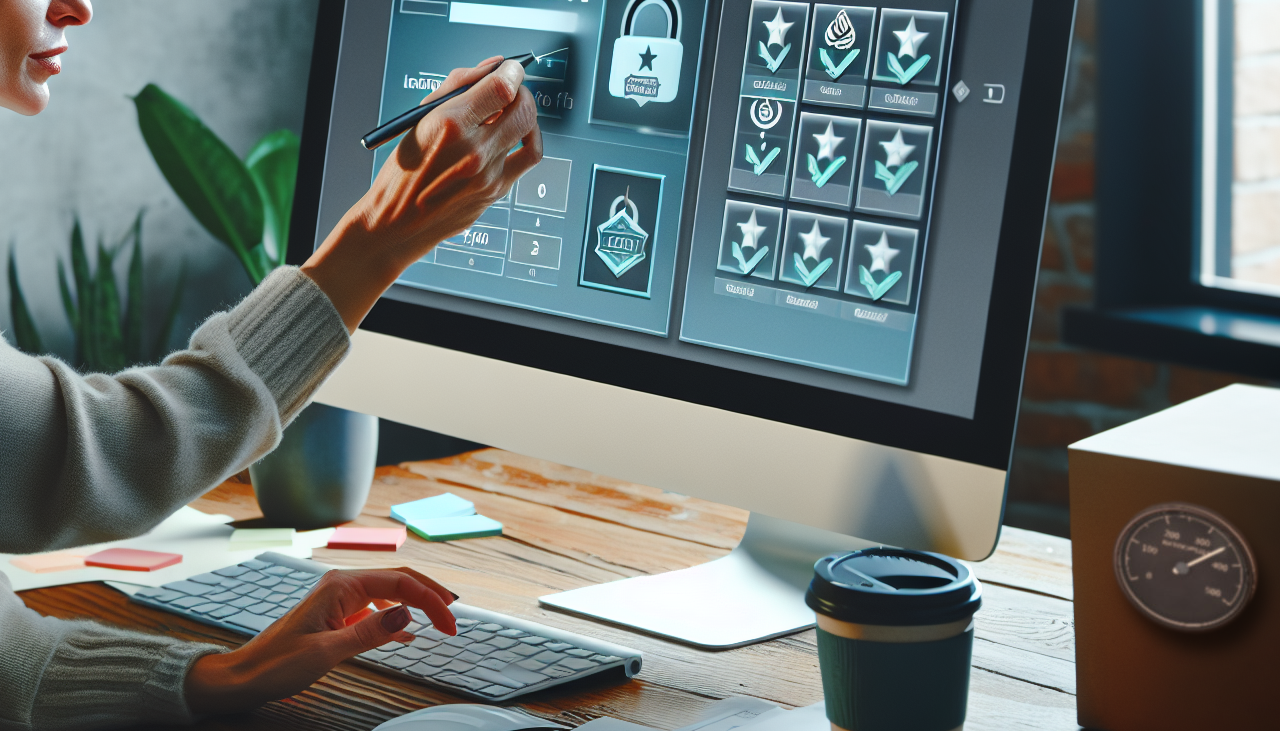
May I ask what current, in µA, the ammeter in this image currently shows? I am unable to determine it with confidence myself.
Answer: 350 µA
